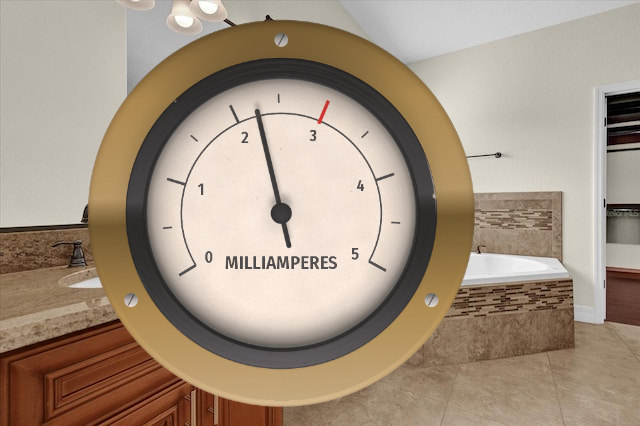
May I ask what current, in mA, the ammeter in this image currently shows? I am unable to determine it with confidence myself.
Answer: 2.25 mA
